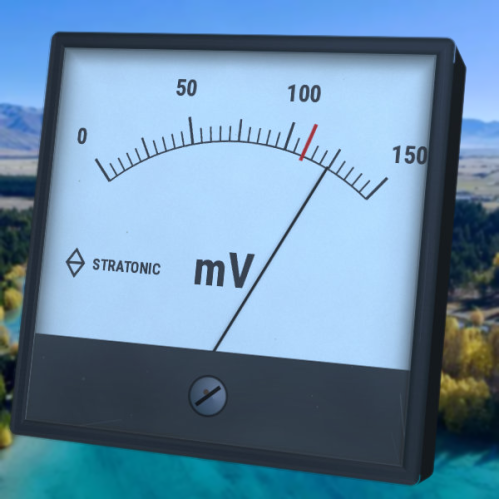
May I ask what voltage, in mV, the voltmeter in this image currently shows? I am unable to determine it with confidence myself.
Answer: 125 mV
